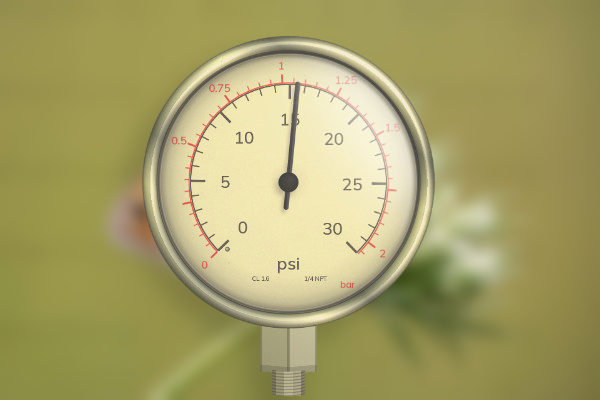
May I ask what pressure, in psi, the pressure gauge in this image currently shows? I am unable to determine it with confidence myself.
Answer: 15.5 psi
